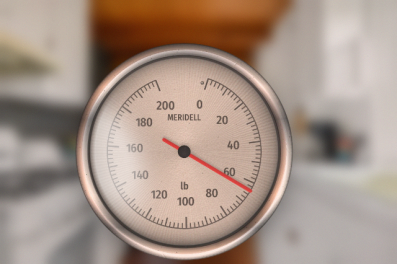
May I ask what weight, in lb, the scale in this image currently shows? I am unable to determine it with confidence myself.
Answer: 64 lb
